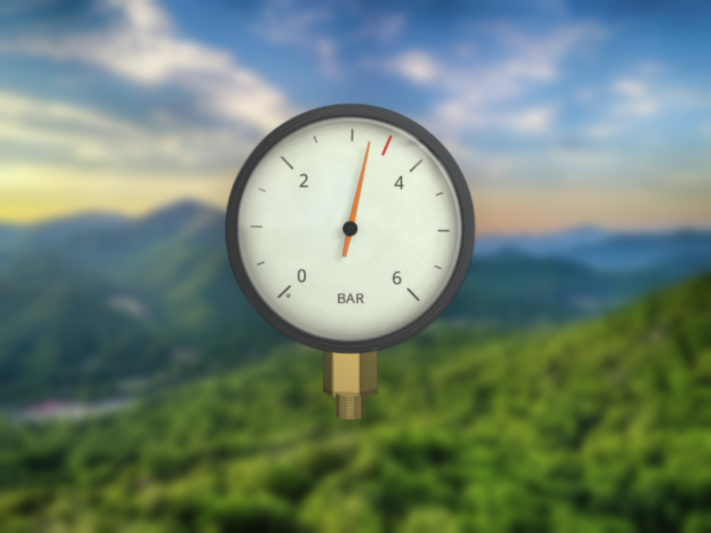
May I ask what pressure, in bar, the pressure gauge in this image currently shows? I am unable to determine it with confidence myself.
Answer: 3.25 bar
